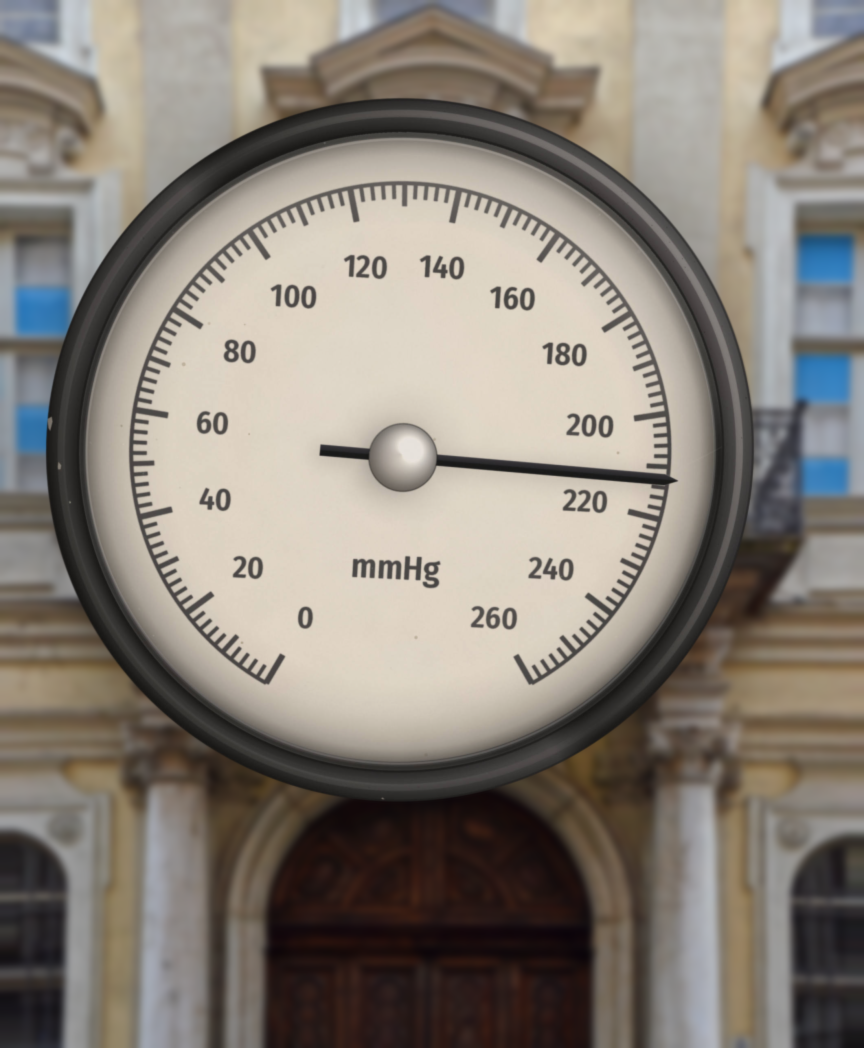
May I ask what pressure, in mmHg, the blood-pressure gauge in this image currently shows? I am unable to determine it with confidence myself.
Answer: 212 mmHg
